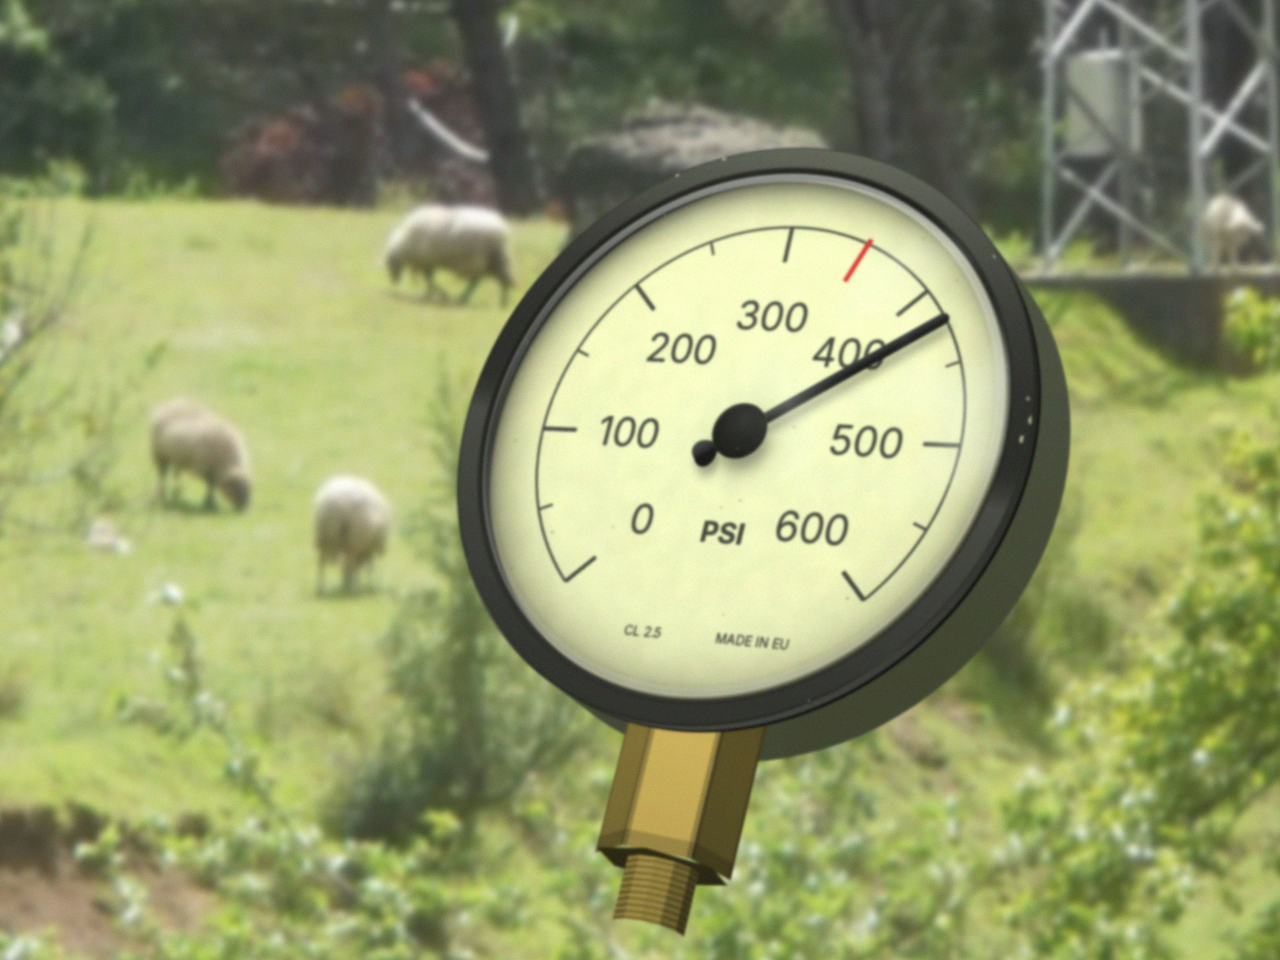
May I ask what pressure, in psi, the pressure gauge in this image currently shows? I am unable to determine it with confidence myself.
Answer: 425 psi
